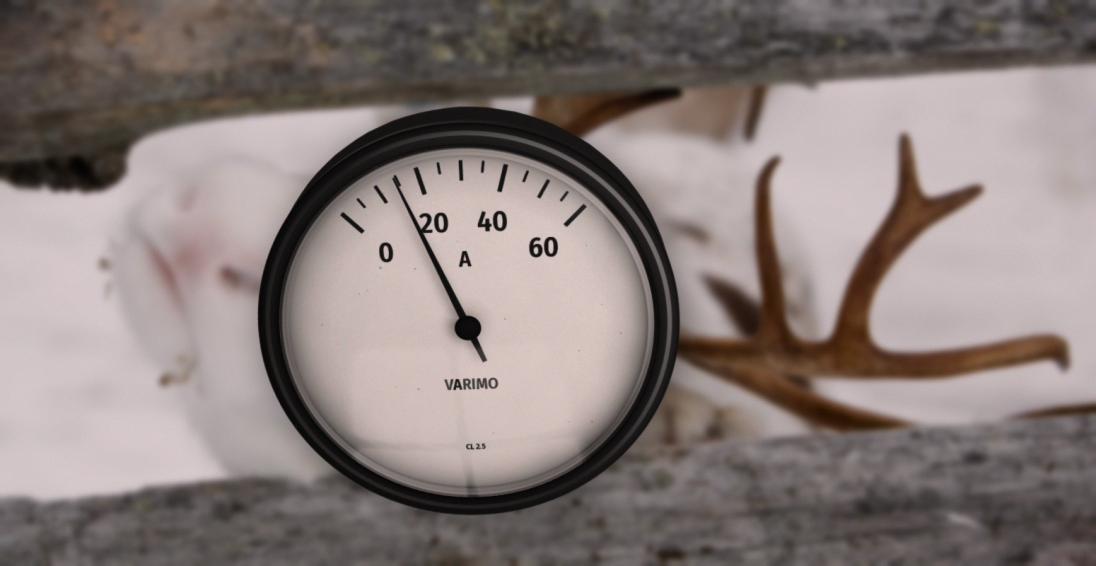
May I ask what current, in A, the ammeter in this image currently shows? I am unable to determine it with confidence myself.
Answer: 15 A
